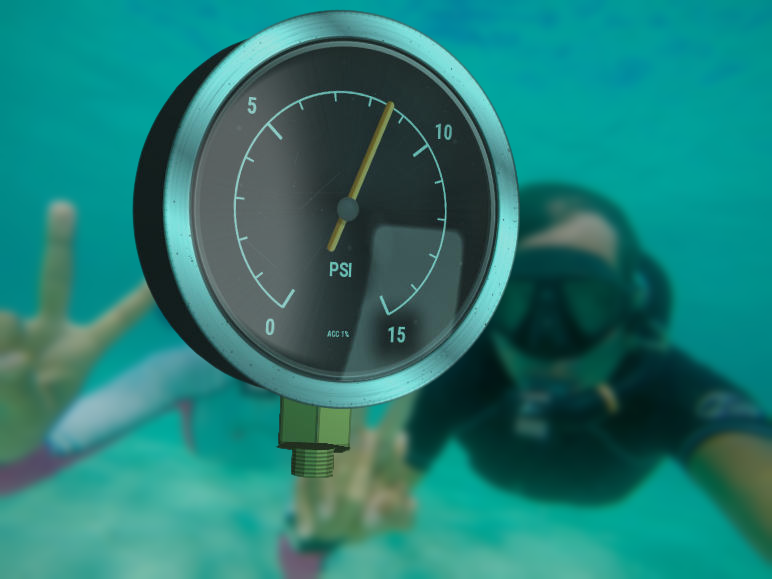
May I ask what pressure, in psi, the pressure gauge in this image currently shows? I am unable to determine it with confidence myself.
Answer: 8.5 psi
